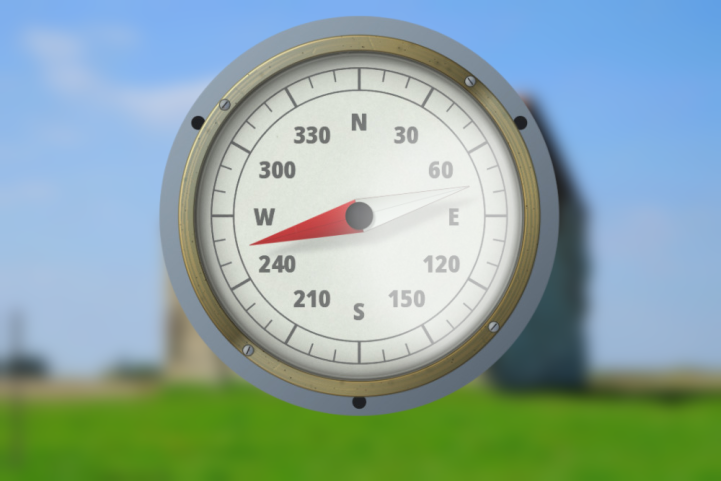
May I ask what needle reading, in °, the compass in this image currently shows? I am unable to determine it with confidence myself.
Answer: 255 °
